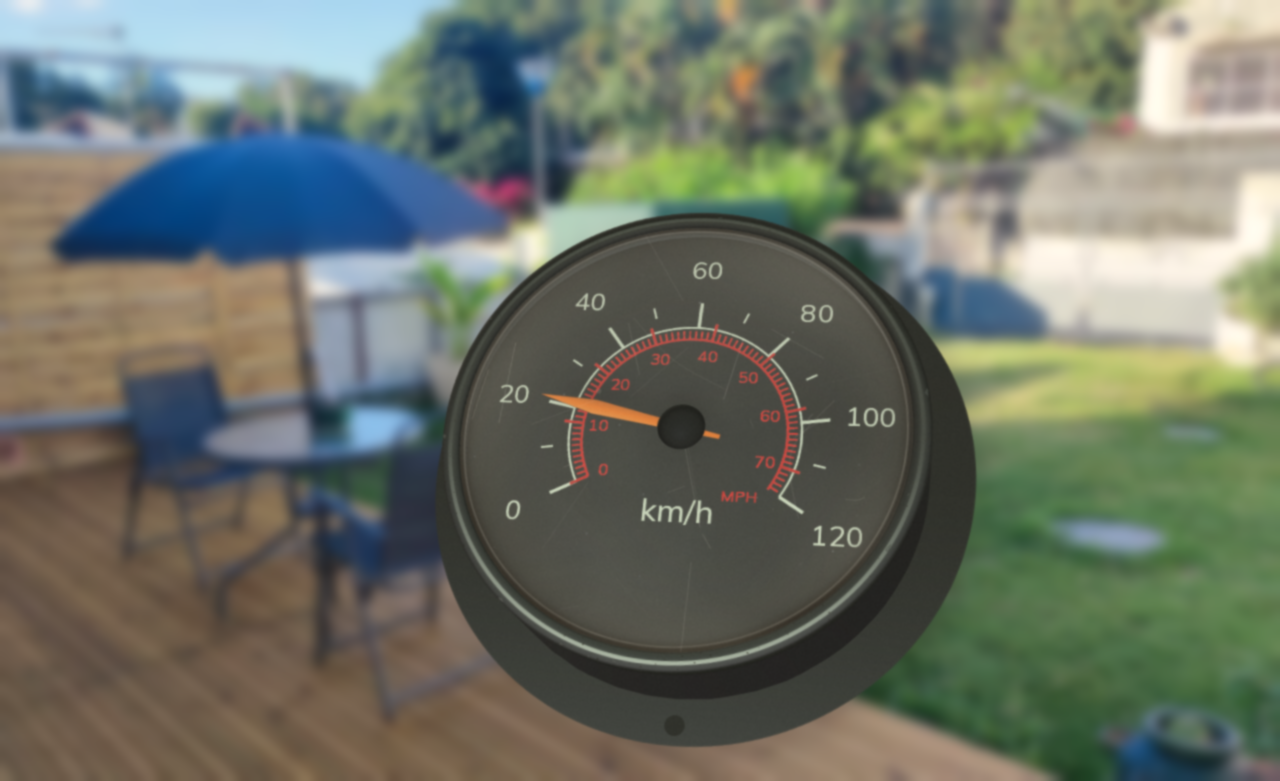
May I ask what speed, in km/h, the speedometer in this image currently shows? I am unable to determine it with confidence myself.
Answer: 20 km/h
